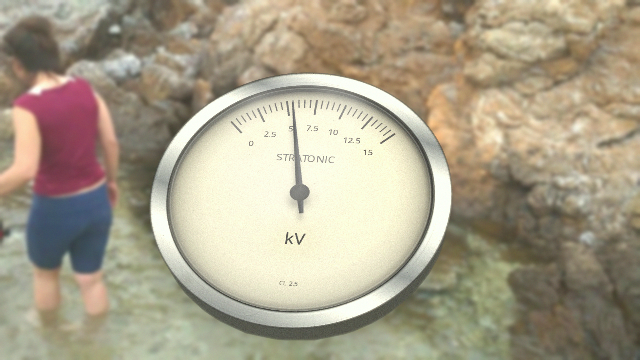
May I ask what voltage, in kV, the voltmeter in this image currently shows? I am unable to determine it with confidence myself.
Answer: 5.5 kV
